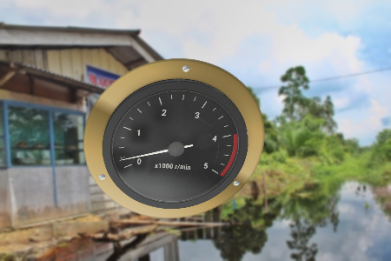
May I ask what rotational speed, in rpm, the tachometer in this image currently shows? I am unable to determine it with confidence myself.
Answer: 250 rpm
